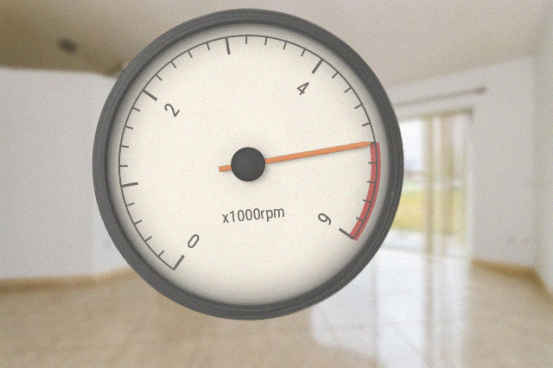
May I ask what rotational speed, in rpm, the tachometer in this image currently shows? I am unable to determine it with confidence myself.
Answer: 5000 rpm
